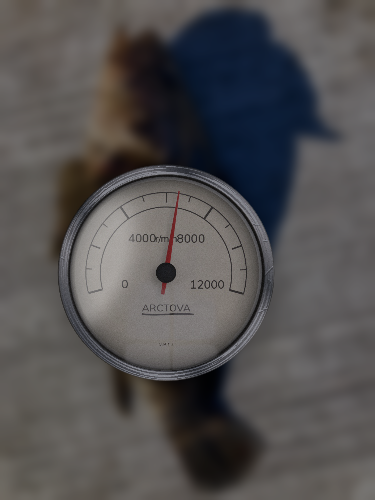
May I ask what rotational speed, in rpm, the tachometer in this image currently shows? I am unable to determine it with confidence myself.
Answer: 6500 rpm
